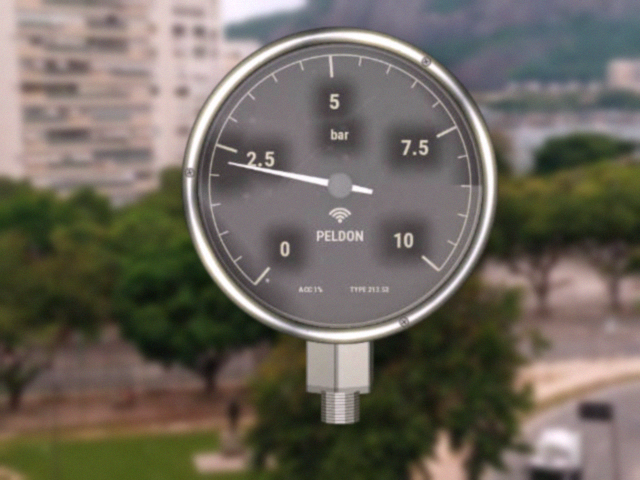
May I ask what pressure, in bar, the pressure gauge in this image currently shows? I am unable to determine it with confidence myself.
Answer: 2.25 bar
